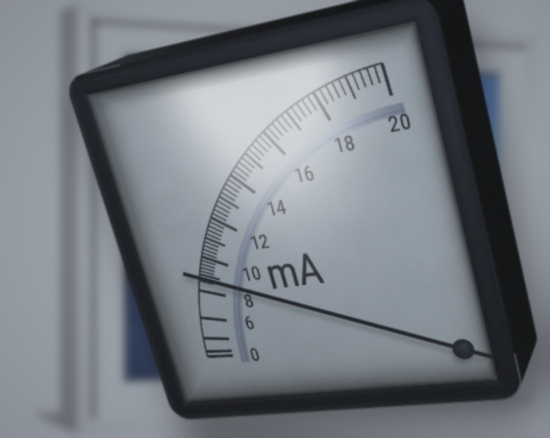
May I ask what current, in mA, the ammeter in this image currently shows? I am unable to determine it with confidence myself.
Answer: 9 mA
